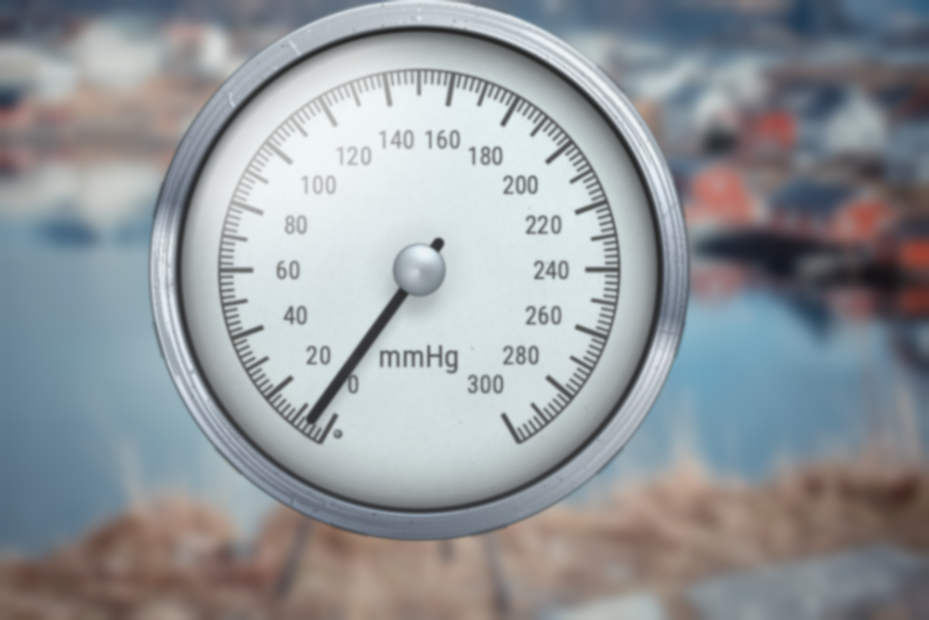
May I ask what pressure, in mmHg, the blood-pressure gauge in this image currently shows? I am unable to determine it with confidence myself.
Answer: 6 mmHg
